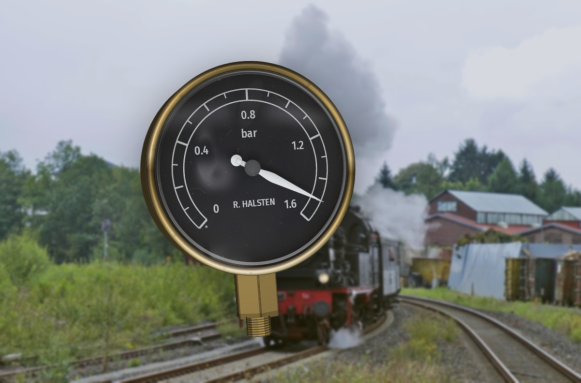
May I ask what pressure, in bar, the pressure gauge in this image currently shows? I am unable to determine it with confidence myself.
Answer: 1.5 bar
